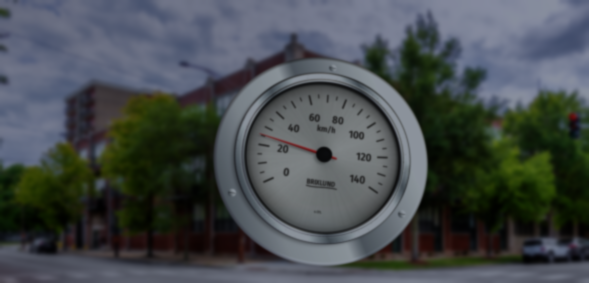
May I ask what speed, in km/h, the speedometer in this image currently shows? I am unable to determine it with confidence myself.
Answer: 25 km/h
